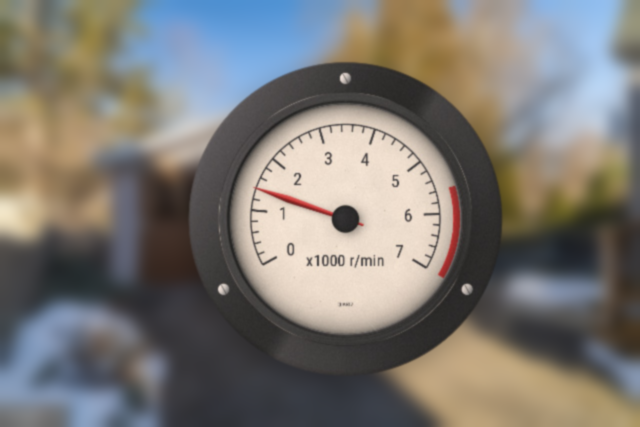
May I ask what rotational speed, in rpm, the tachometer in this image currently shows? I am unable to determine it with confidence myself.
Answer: 1400 rpm
